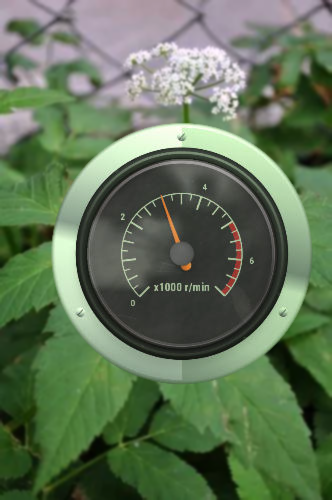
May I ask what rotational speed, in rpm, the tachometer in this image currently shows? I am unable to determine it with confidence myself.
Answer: 3000 rpm
